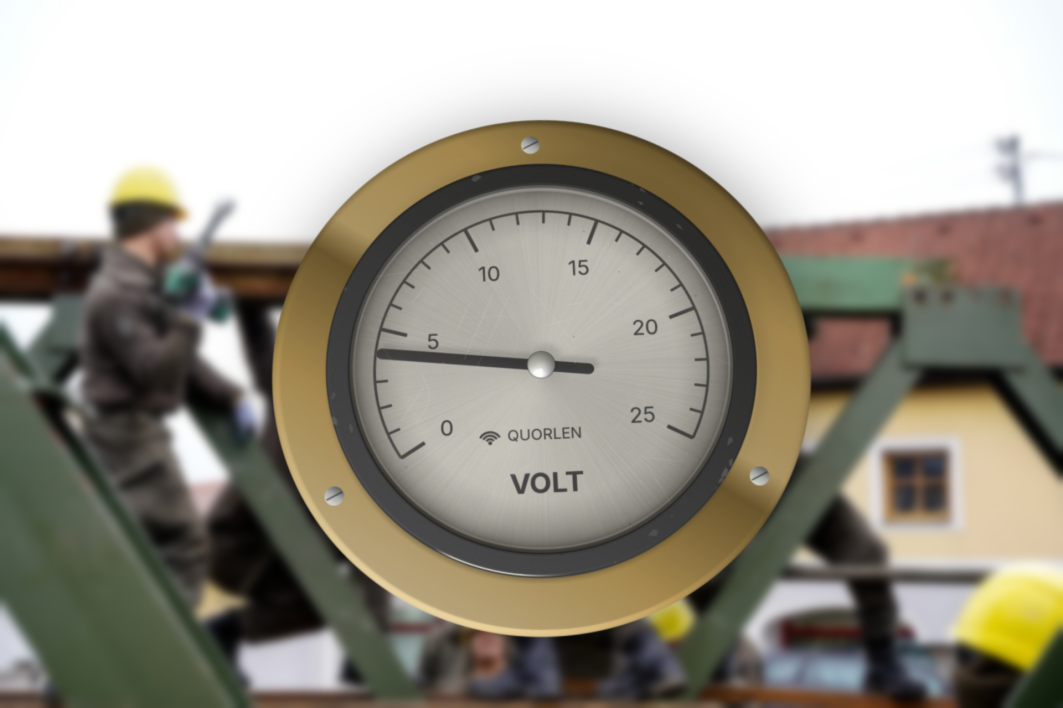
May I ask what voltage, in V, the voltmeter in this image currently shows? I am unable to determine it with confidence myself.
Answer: 4 V
